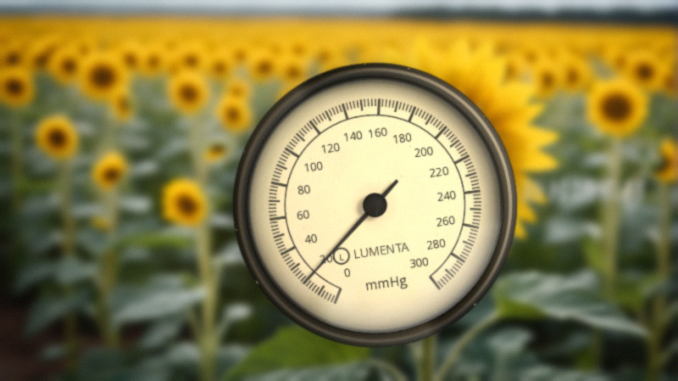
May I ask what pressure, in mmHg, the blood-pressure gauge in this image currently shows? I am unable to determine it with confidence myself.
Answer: 20 mmHg
